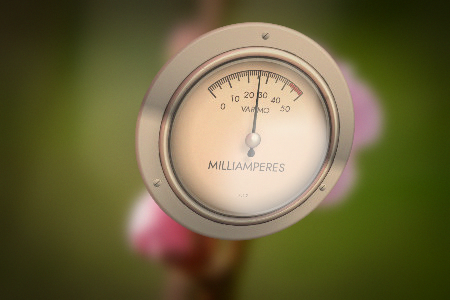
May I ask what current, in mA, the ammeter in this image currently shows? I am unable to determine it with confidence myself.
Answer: 25 mA
